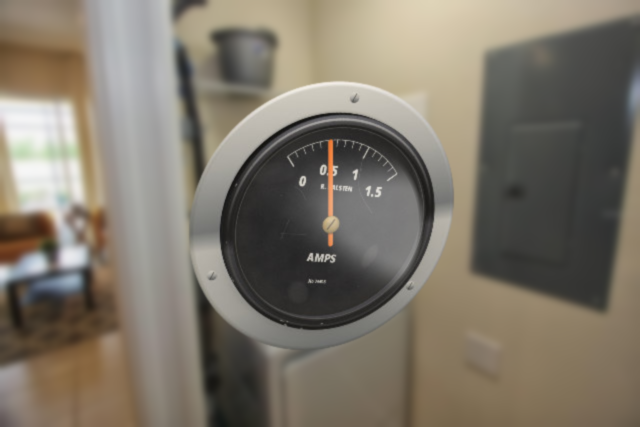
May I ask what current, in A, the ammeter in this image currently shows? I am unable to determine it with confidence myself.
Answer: 0.5 A
